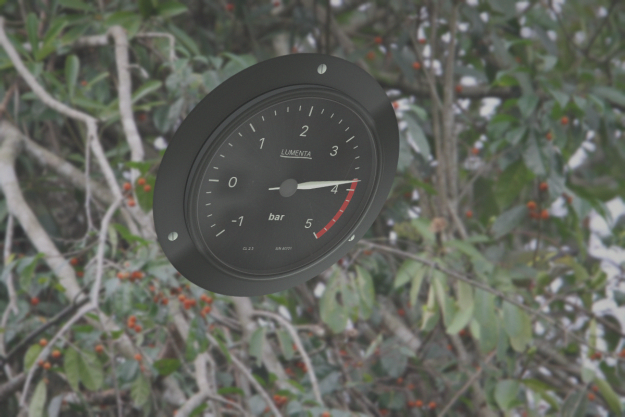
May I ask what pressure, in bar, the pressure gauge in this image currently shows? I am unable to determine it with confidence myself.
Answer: 3.8 bar
